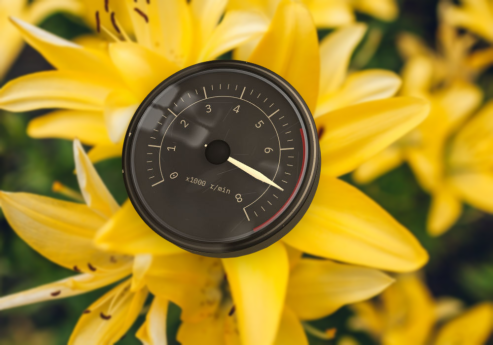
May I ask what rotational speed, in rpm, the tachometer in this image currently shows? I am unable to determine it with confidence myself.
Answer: 7000 rpm
